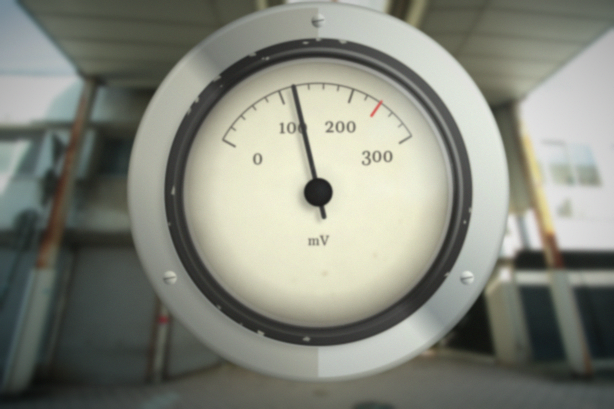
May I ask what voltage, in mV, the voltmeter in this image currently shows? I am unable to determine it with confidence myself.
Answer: 120 mV
